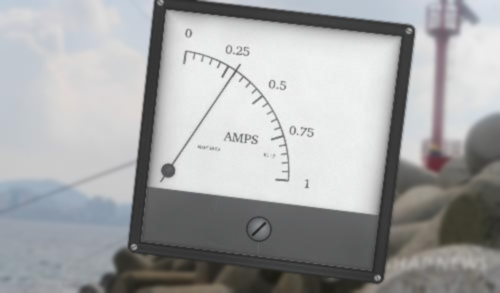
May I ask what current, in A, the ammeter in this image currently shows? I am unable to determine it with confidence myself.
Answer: 0.3 A
